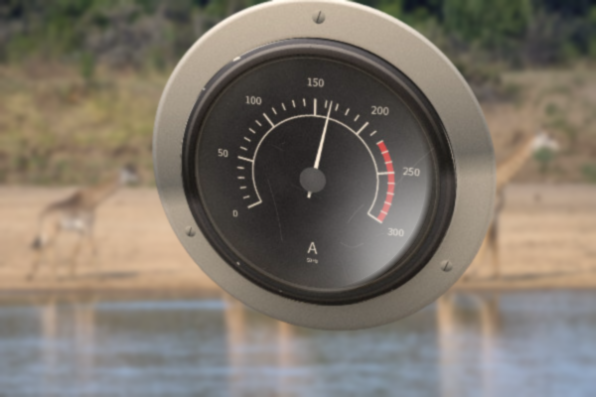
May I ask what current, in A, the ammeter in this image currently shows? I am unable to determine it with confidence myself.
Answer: 165 A
